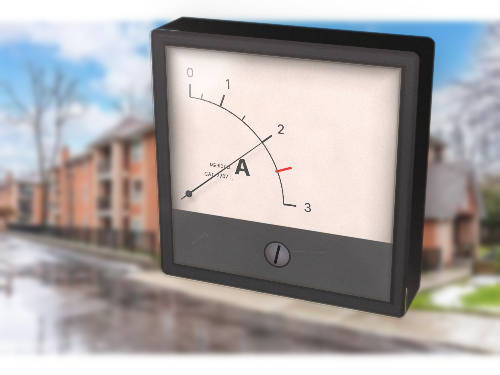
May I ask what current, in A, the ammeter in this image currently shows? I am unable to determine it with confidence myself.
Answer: 2 A
